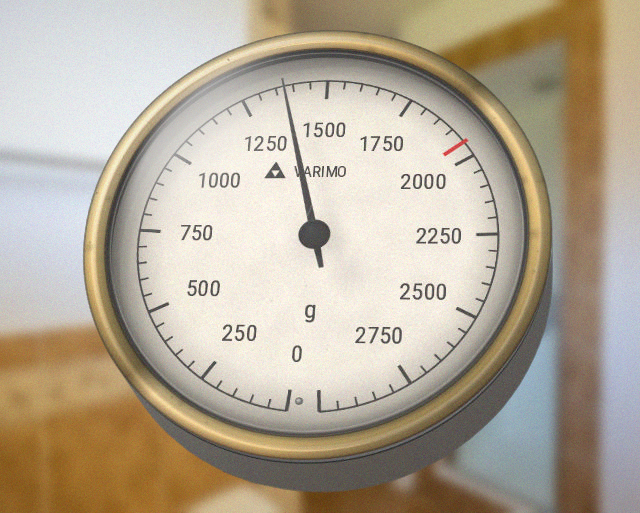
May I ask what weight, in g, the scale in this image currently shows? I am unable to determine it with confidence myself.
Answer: 1375 g
